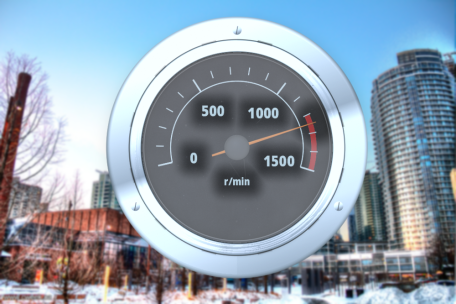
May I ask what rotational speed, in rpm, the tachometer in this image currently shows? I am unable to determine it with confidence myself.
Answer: 1250 rpm
